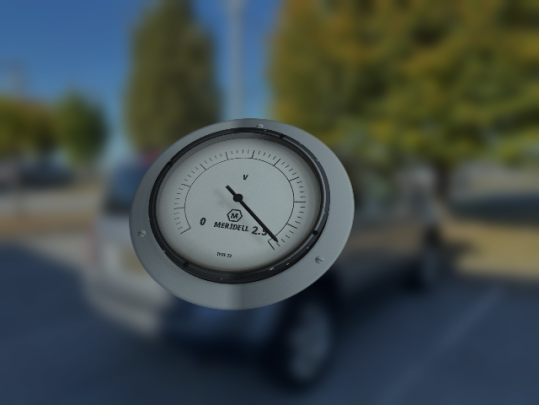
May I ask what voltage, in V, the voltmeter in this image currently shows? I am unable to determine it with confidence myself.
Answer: 2.45 V
